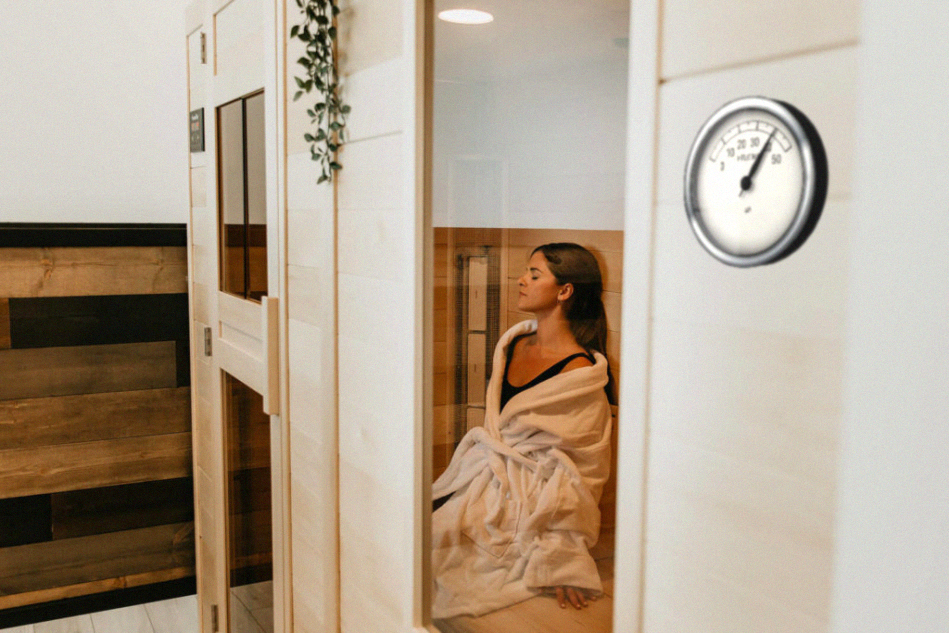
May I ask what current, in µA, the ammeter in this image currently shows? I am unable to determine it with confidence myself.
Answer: 40 µA
